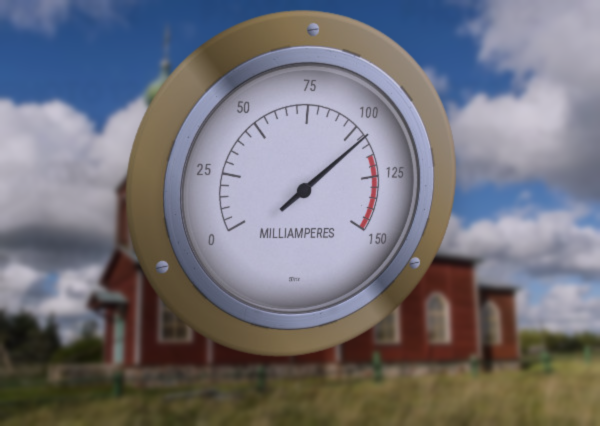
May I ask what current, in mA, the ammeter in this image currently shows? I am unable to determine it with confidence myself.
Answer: 105 mA
